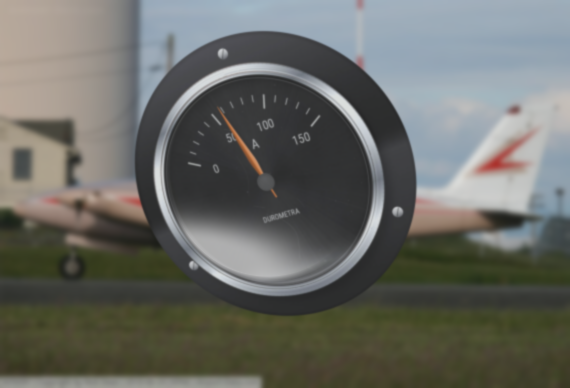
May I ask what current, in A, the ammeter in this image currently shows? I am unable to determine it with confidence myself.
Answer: 60 A
